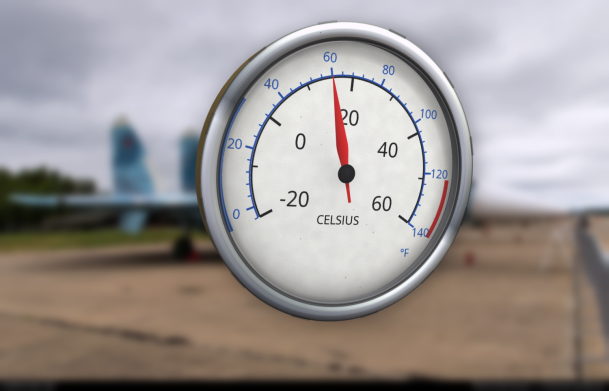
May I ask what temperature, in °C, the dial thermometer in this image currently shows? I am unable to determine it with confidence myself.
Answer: 15 °C
